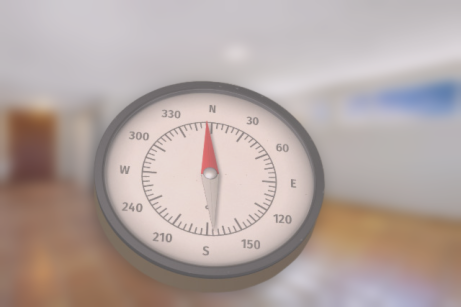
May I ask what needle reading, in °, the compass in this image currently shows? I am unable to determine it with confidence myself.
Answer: 355 °
